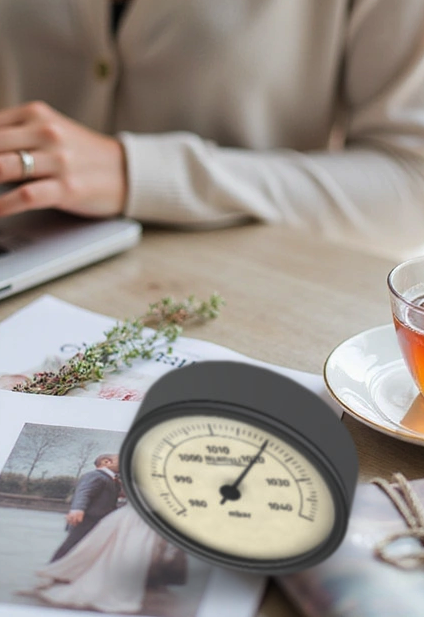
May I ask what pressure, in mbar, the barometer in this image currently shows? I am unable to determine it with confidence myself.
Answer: 1020 mbar
